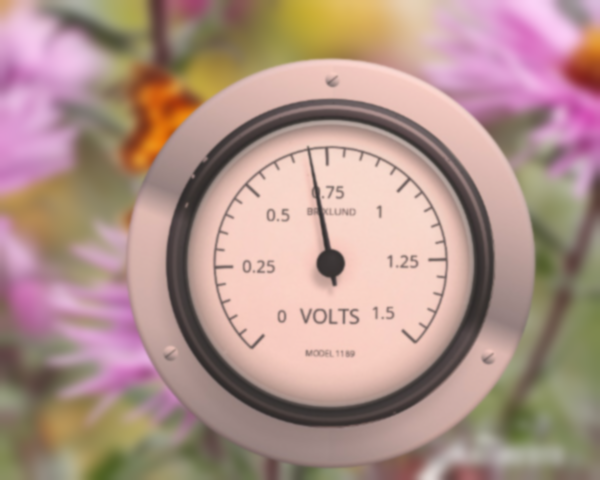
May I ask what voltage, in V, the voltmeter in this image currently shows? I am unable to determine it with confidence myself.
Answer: 0.7 V
